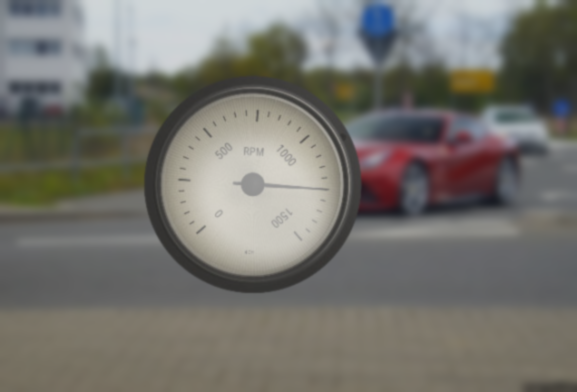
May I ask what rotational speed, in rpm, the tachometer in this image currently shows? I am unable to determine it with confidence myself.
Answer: 1250 rpm
